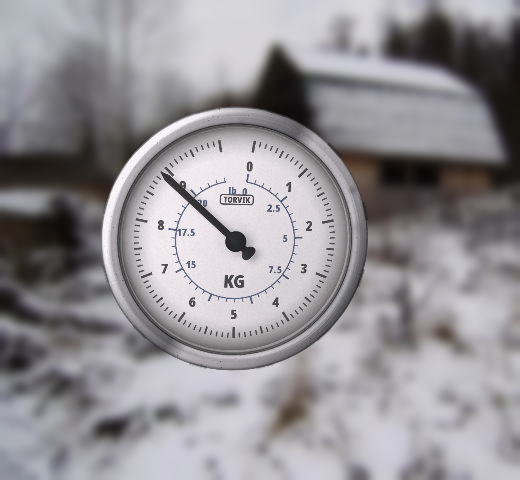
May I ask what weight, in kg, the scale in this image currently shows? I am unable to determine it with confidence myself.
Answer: 8.9 kg
